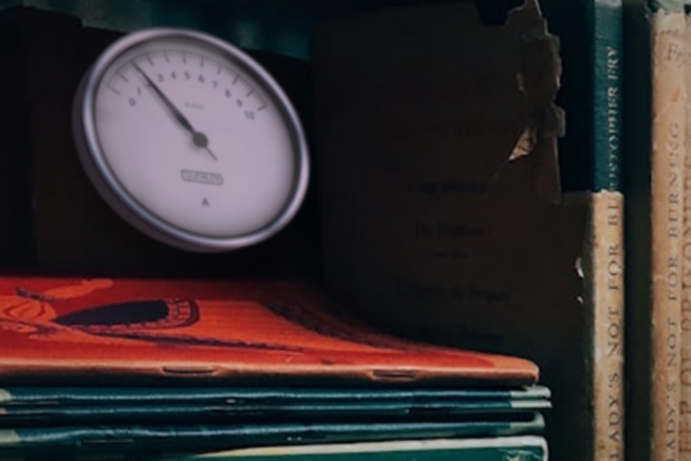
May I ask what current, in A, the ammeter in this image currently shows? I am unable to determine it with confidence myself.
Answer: 2 A
